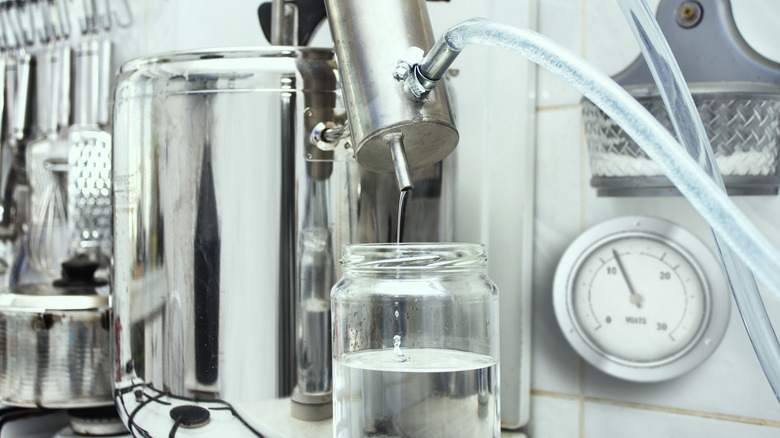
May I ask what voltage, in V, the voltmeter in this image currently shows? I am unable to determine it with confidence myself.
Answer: 12 V
